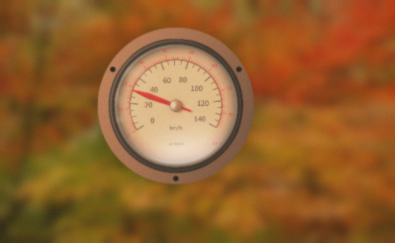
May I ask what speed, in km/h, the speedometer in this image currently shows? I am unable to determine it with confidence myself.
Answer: 30 km/h
